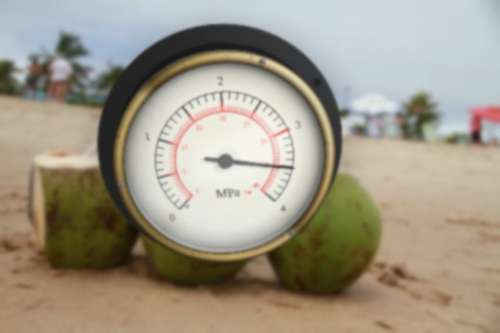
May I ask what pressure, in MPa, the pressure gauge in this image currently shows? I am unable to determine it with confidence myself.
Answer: 3.5 MPa
